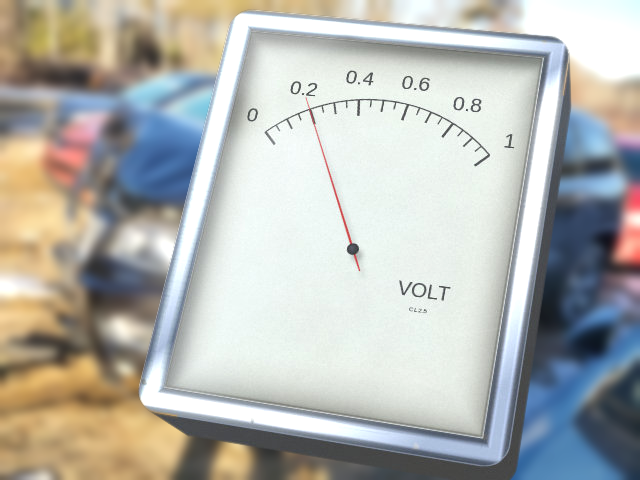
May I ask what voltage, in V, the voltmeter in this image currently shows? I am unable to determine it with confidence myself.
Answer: 0.2 V
